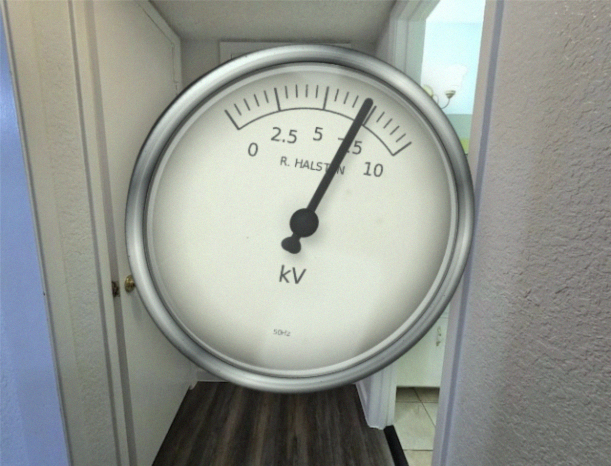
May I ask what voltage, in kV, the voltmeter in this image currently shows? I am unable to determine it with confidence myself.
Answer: 7 kV
